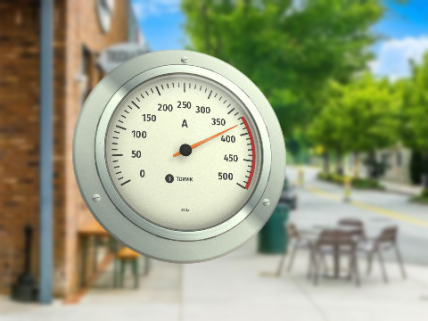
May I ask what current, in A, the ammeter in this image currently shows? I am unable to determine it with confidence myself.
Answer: 380 A
